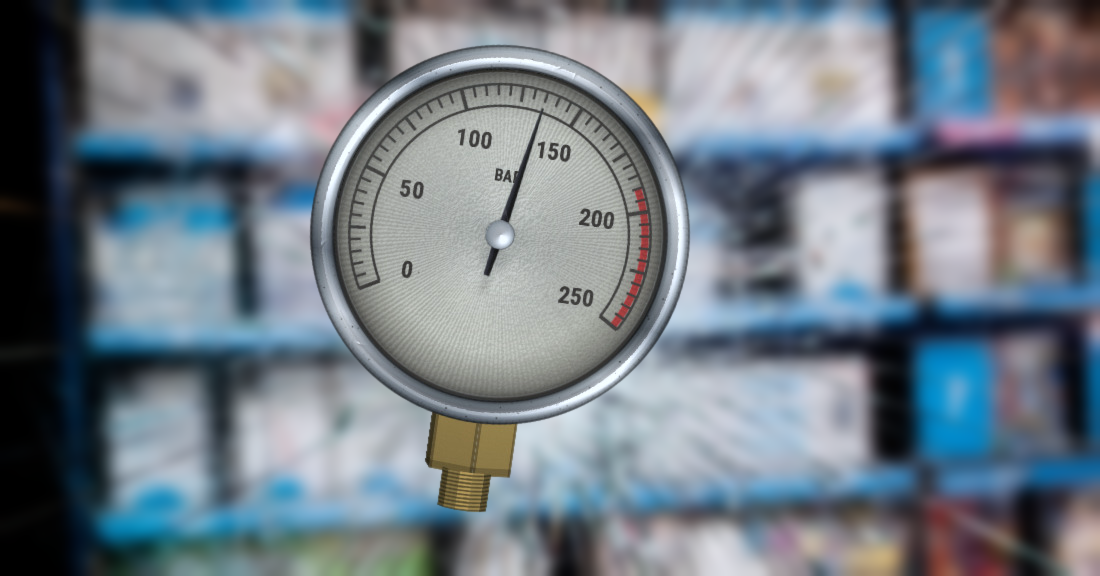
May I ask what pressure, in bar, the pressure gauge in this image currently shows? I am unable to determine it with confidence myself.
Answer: 135 bar
